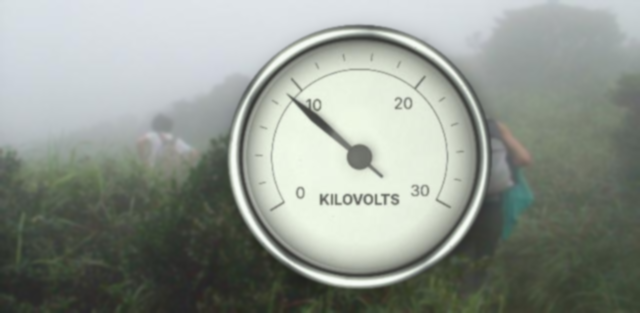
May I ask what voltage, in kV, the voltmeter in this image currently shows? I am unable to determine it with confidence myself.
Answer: 9 kV
